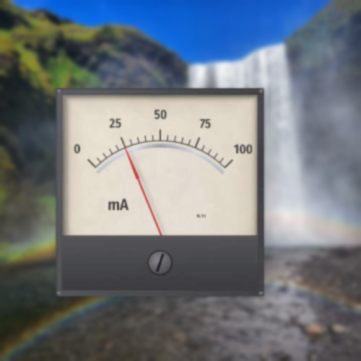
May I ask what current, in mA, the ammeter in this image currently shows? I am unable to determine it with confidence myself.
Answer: 25 mA
